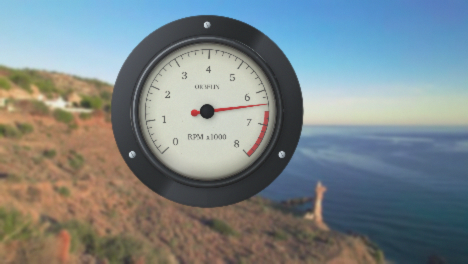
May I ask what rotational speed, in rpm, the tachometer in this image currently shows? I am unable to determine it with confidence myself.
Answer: 6400 rpm
